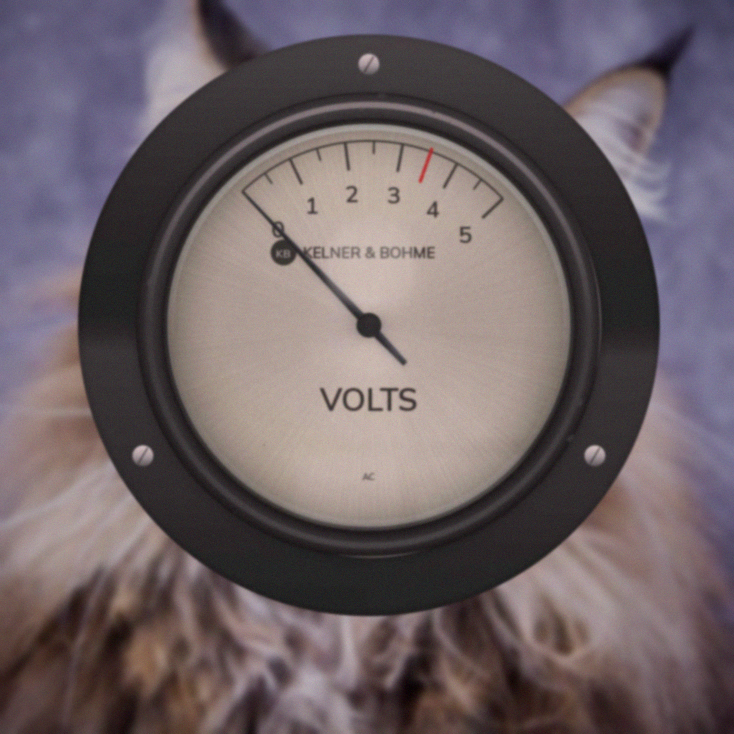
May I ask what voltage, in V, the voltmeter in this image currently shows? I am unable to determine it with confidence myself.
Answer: 0 V
